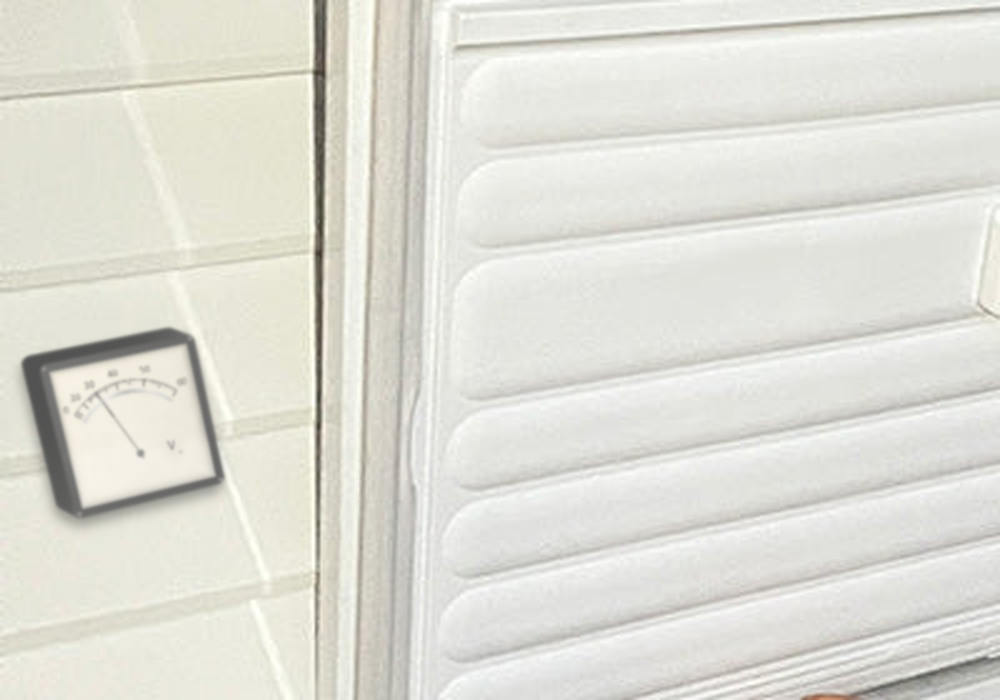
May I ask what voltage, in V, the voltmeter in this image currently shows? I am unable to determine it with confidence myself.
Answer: 30 V
